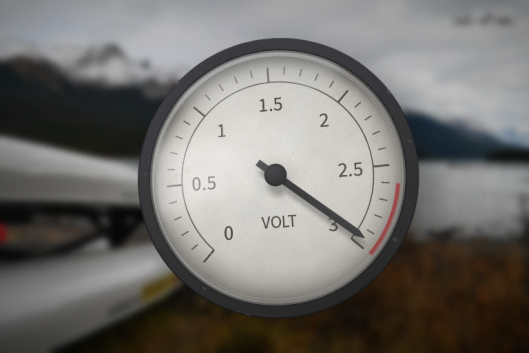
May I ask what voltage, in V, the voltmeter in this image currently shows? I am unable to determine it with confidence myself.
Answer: 2.95 V
